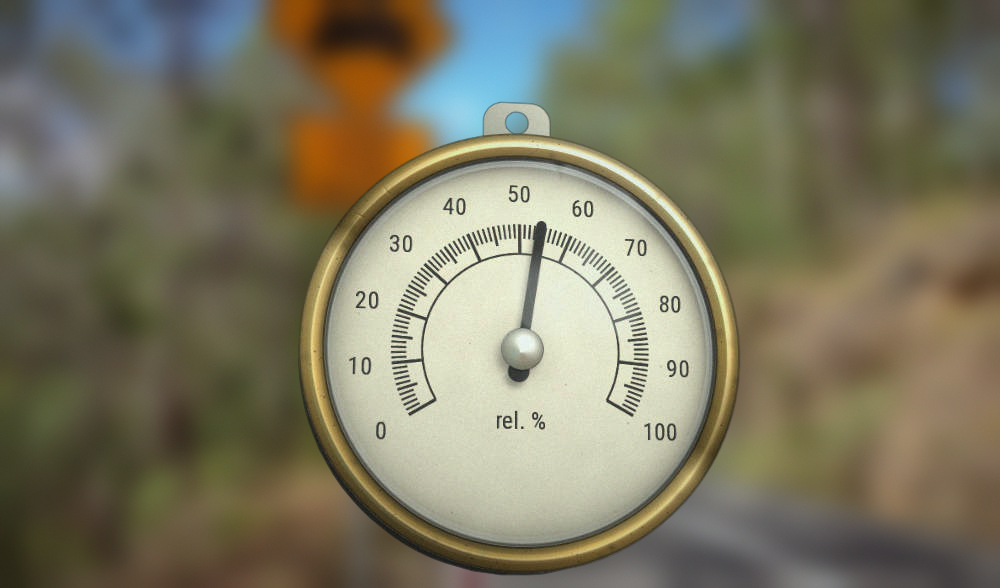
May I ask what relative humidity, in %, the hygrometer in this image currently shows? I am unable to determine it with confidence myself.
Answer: 54 %
